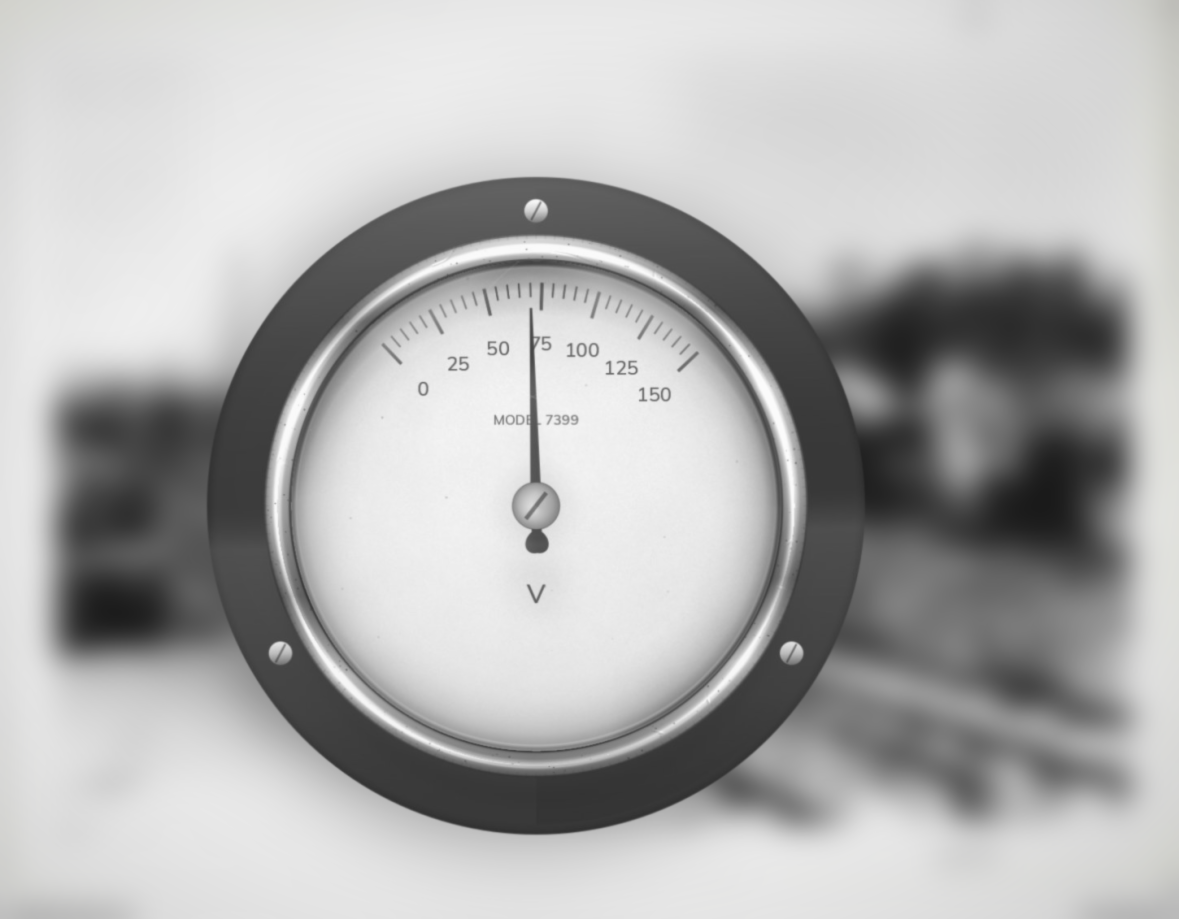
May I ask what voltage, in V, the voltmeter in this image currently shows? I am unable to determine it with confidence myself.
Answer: 70 V
